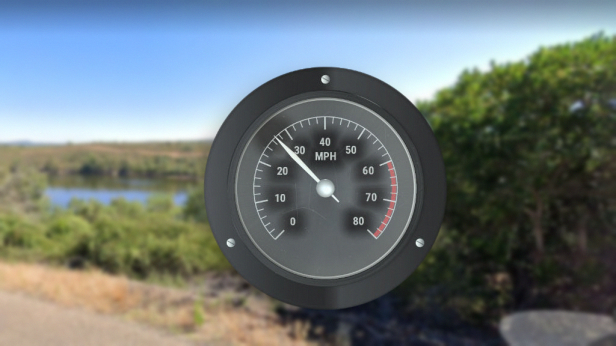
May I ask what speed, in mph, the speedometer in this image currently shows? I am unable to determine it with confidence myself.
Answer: 27 mph
